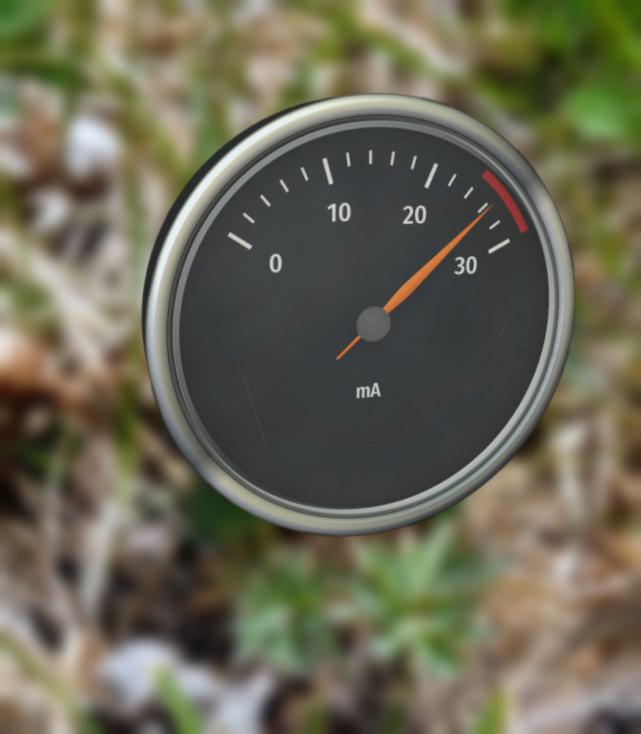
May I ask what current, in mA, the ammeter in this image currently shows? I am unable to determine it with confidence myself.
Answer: 26 mA
